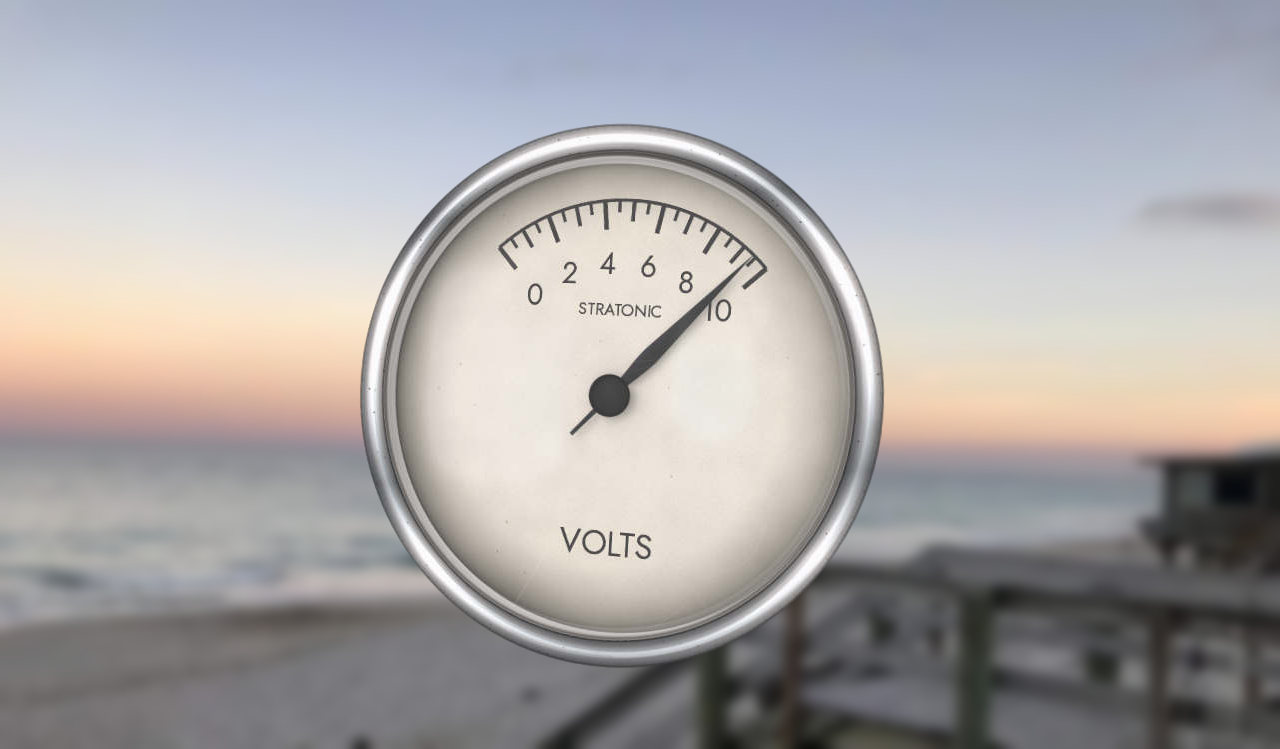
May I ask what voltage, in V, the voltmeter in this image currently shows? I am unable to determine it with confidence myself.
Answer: 9.5 V
